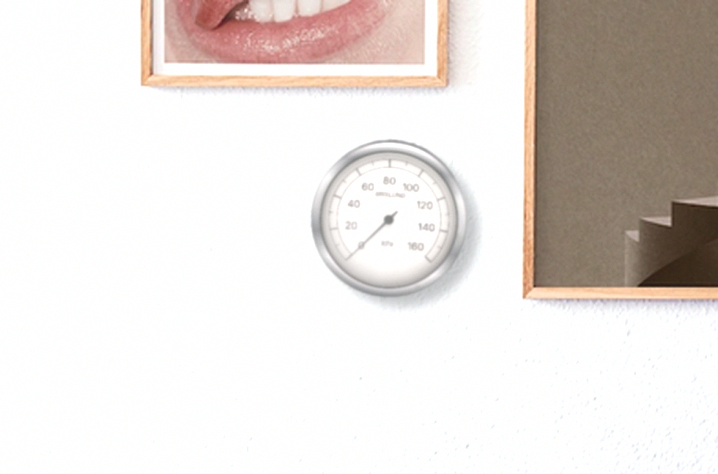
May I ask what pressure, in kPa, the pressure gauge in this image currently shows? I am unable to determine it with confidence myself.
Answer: 0 kPa
